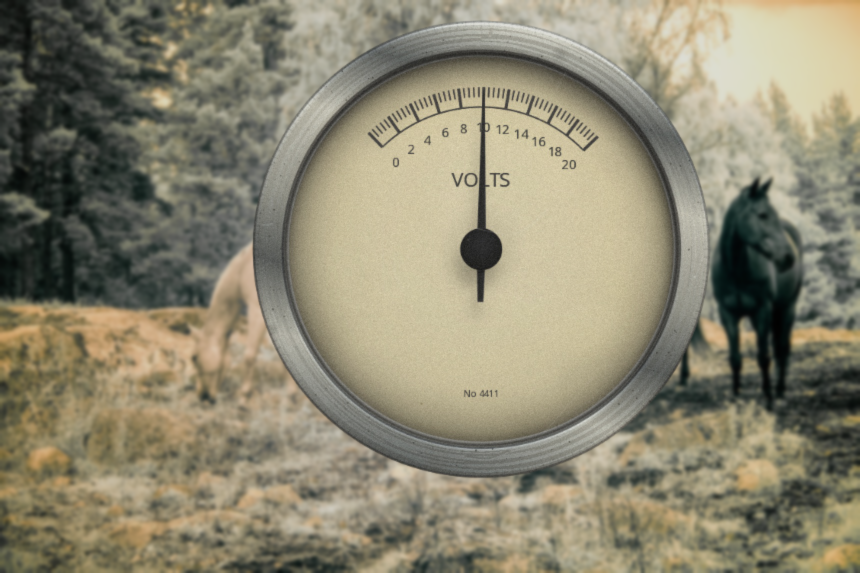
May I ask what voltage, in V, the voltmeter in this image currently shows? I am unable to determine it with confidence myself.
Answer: 10 V
